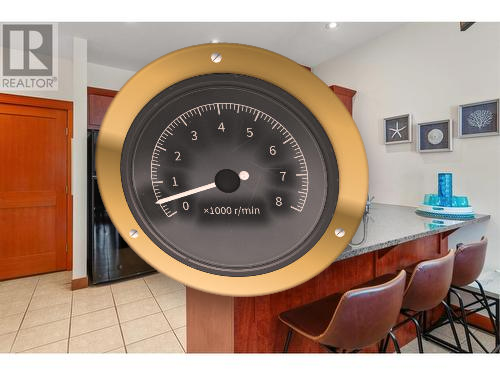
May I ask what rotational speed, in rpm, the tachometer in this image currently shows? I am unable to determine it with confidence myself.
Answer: 500 rpm
